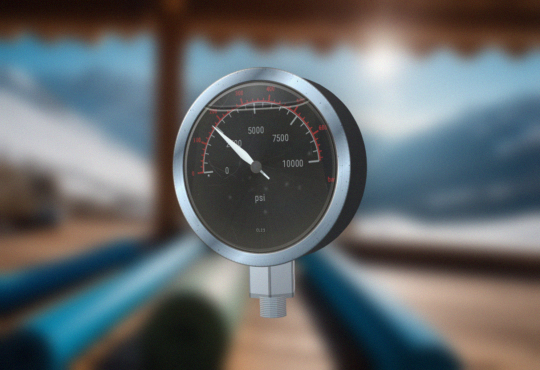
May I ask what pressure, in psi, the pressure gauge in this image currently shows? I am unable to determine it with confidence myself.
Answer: 2500 psi
